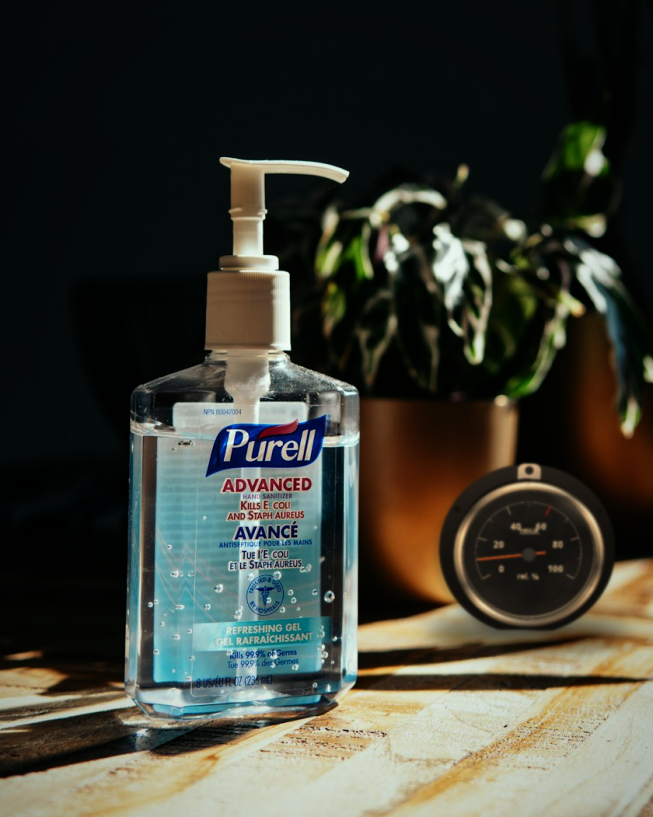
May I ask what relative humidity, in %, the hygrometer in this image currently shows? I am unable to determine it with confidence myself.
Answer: 10 %
